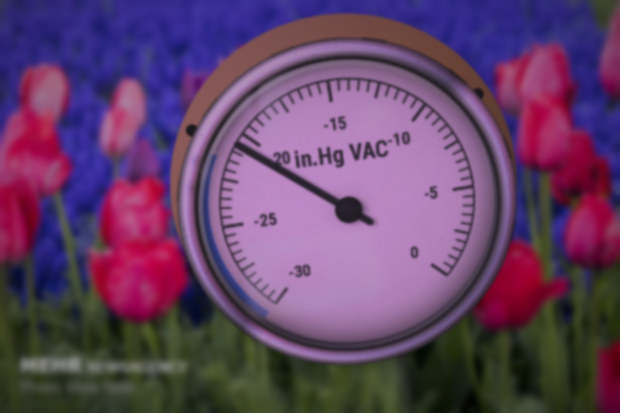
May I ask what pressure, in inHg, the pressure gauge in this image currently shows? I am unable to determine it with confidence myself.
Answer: -20.5 inHg
